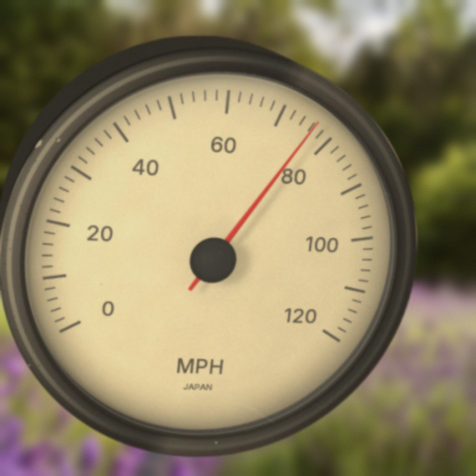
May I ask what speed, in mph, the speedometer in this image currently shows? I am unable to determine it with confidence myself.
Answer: 76 mph
